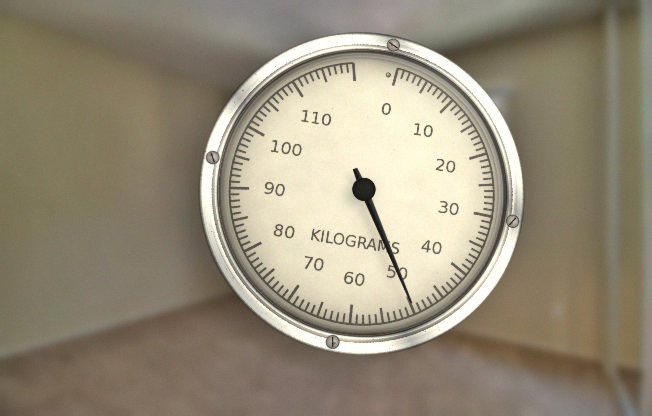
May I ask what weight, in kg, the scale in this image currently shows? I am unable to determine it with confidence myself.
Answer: 50 kg
